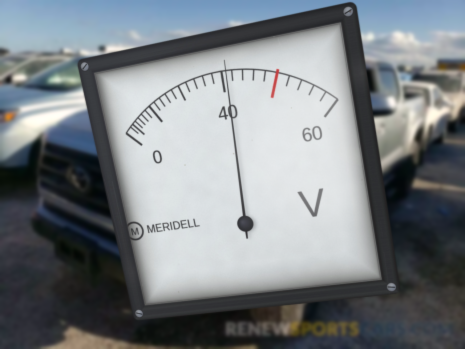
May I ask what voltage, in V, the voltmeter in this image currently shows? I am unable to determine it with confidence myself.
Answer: 41 V
